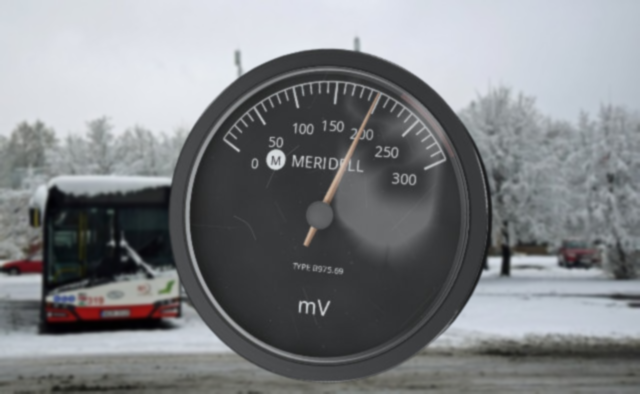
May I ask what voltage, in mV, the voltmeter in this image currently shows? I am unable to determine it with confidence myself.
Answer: 200 mV
